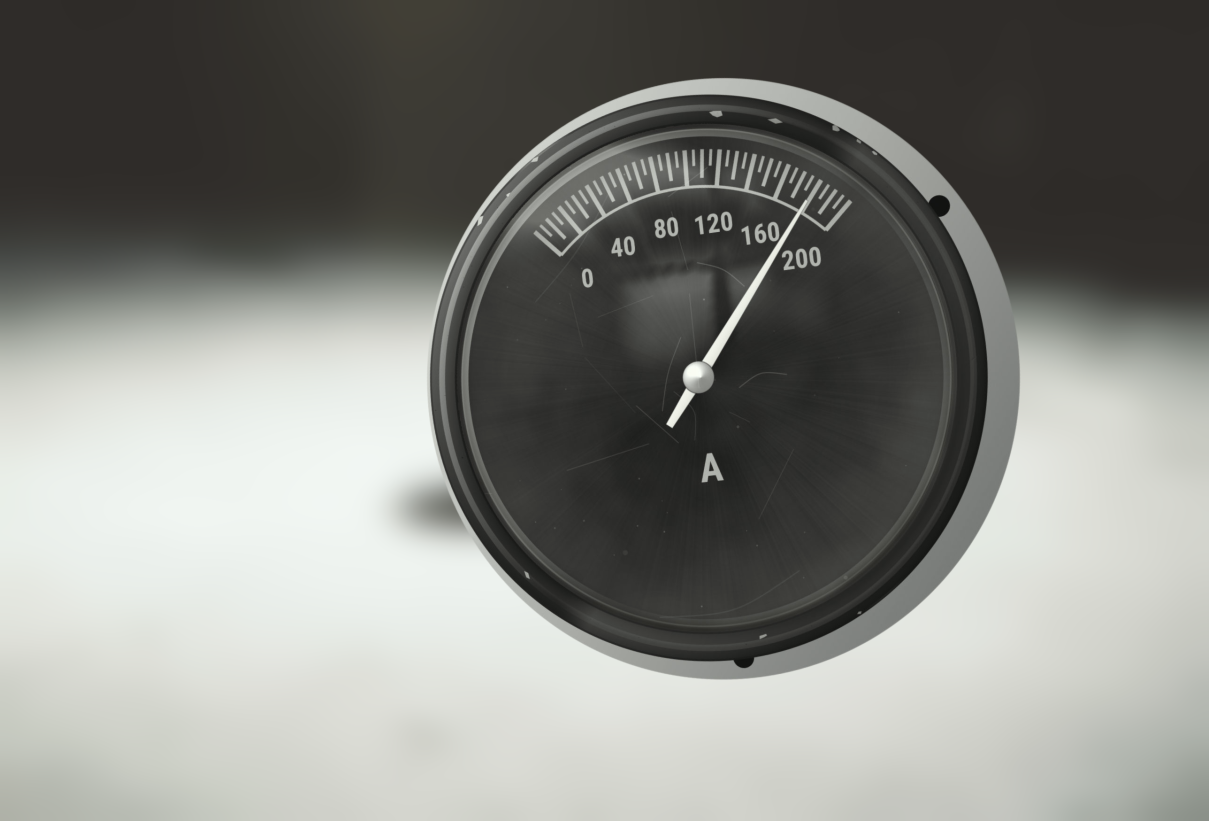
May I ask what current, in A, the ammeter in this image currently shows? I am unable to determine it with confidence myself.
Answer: 180 A
